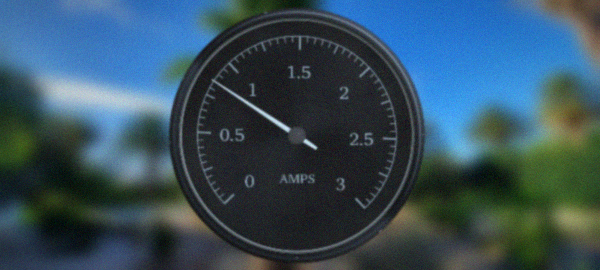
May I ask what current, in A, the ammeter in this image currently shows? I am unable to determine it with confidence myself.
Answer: 0.85 A
